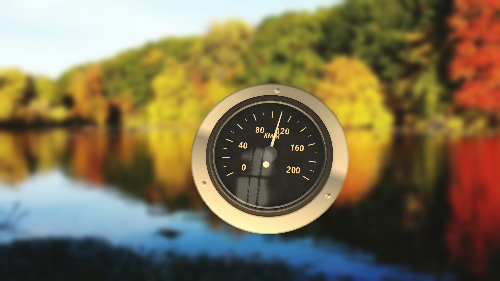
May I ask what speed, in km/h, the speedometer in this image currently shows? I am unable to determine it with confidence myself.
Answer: 110 km/h
